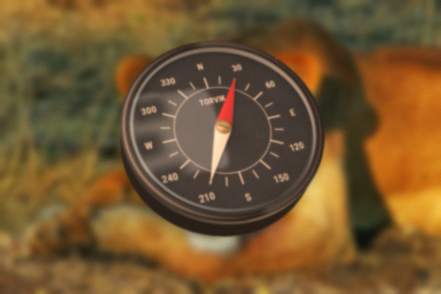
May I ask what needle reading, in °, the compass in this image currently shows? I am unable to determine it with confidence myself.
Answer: 30 °
